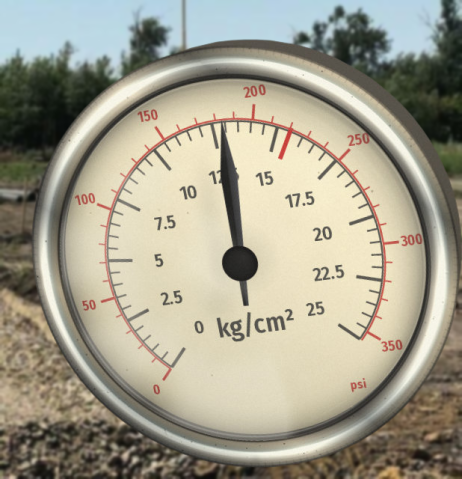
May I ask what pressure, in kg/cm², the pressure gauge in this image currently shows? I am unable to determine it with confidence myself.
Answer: 13 kg/cm²
